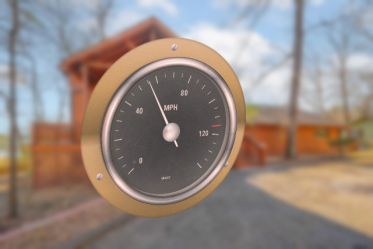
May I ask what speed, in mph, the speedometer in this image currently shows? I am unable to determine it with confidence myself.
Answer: 55 mph
